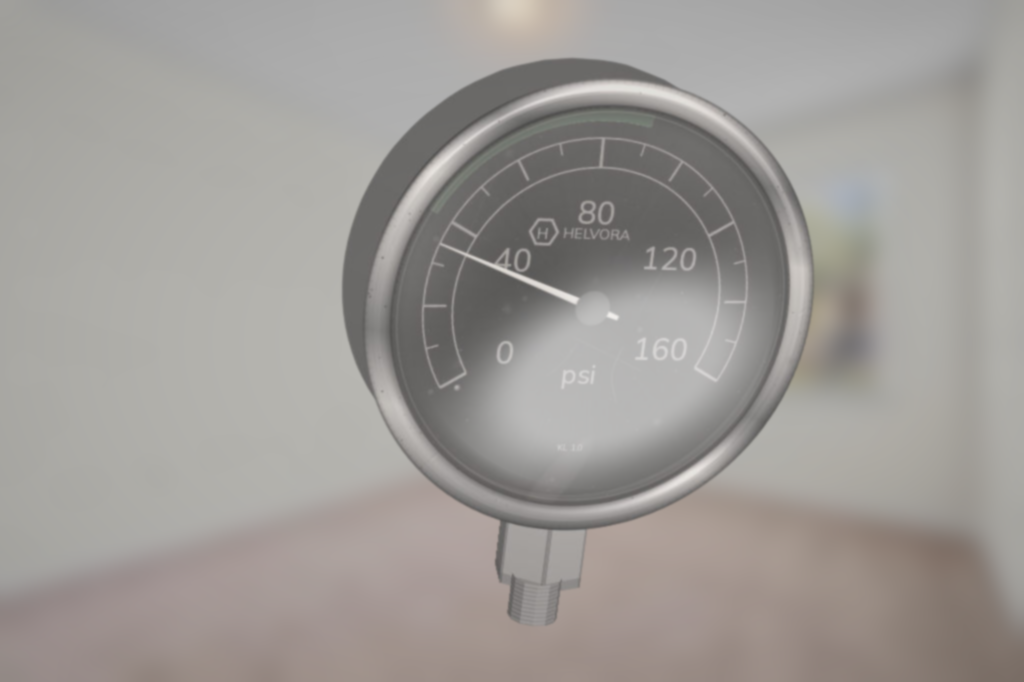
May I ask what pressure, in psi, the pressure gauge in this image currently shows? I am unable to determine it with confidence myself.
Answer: 35 psi
